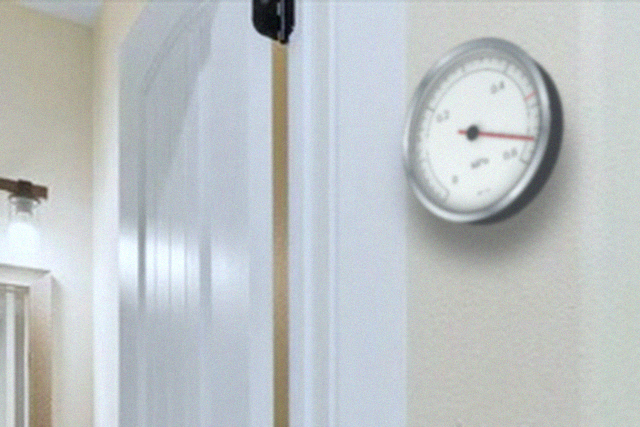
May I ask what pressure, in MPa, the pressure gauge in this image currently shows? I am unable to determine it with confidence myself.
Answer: 0.56 MPa
